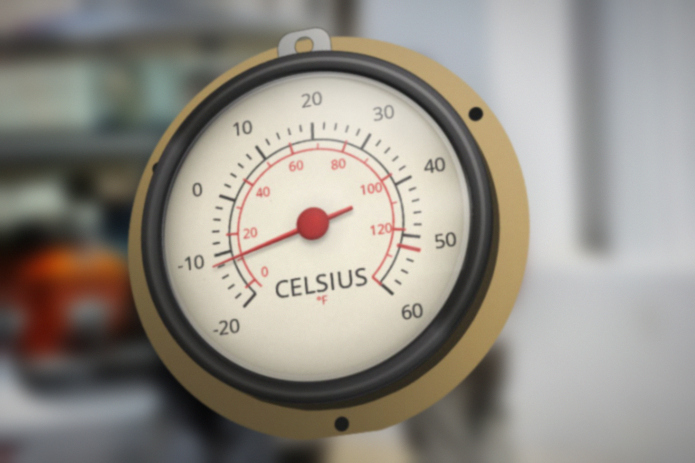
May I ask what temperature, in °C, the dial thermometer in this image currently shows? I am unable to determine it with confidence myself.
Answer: -12 °C
